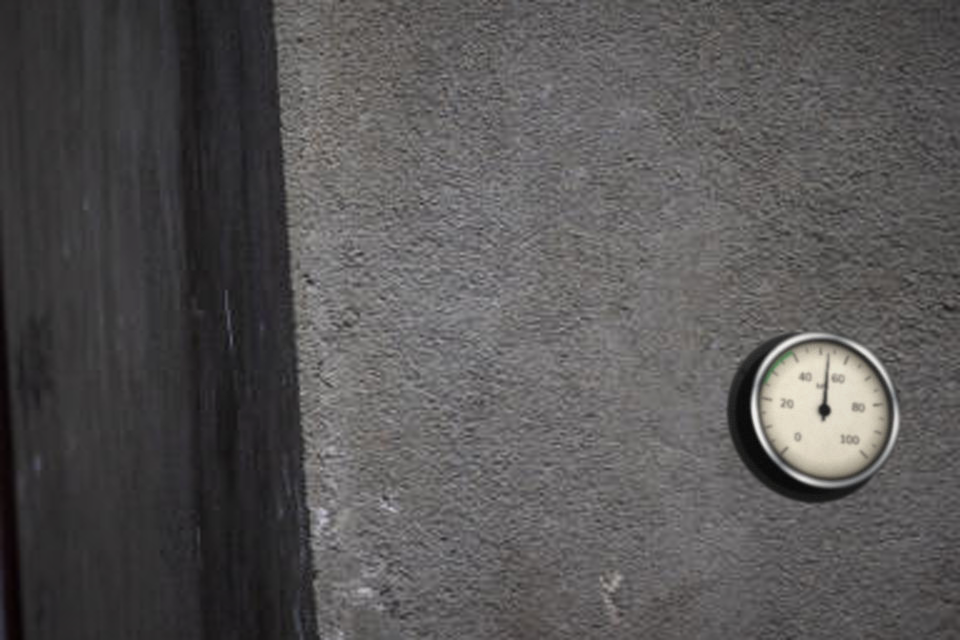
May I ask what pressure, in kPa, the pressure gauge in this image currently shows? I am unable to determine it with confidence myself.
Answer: 52.5 kPa
